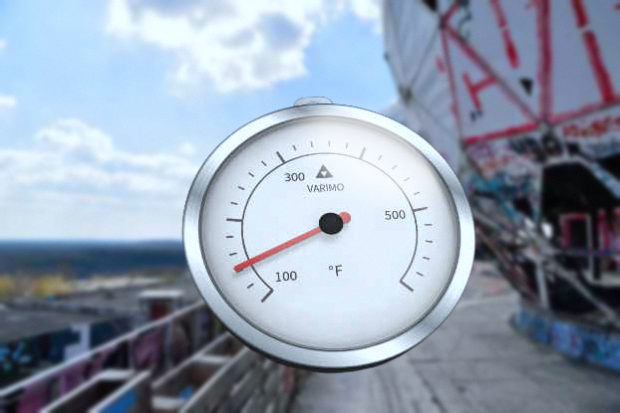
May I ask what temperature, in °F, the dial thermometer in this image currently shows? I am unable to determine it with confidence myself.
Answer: 140 °F
